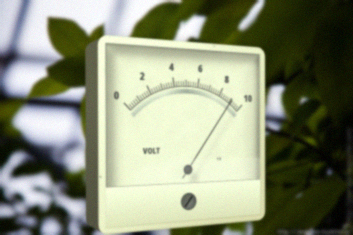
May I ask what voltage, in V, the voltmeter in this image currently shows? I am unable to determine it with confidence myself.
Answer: 9 V
